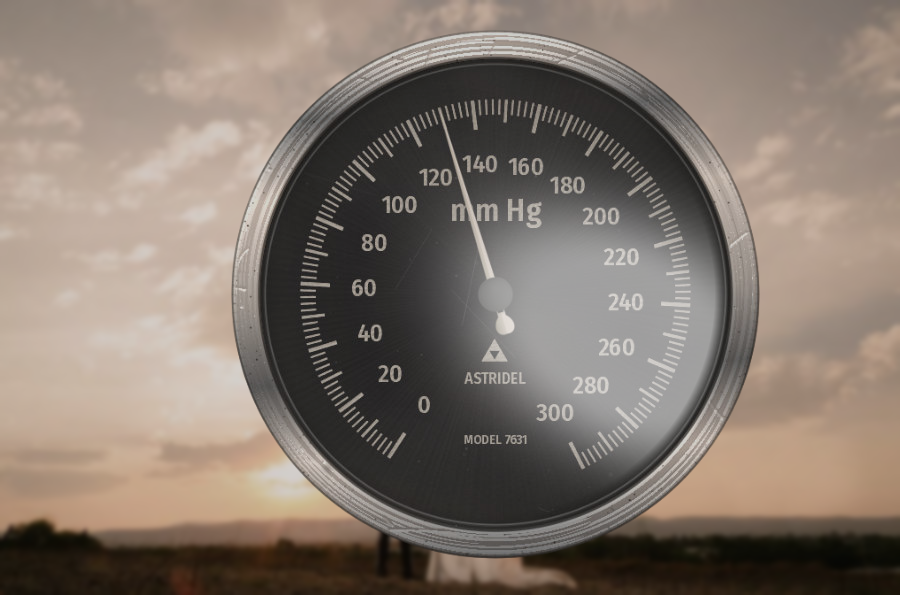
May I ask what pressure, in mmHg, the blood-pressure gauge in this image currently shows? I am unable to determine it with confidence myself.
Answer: 130 mmHg
